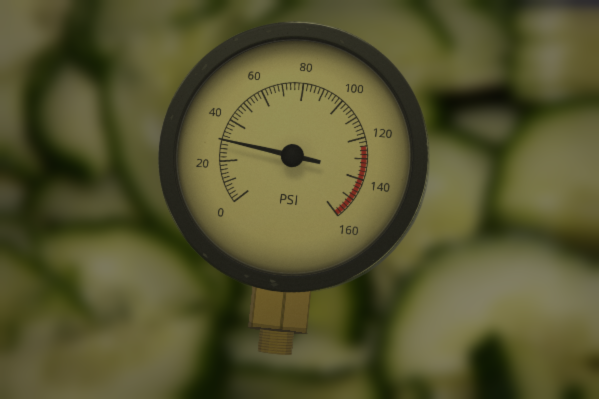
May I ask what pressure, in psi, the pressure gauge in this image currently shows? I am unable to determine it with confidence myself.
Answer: 30 psi
